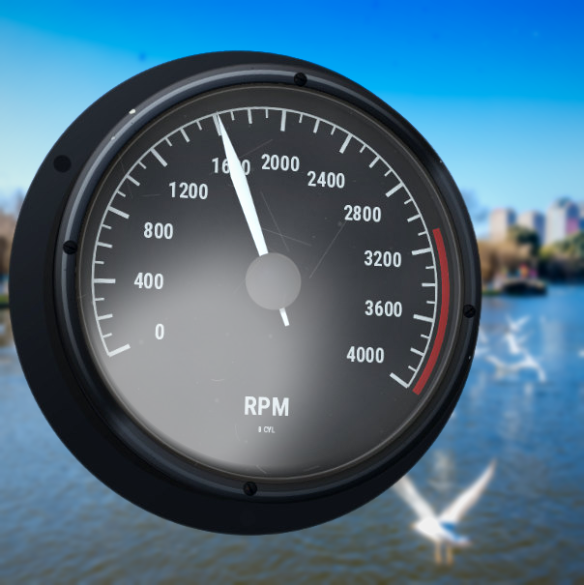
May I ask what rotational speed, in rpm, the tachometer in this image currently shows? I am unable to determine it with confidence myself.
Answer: 1600 rpm
